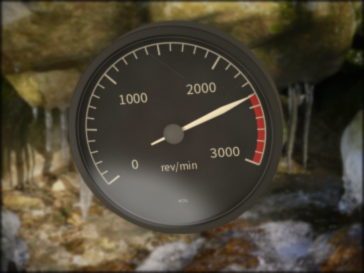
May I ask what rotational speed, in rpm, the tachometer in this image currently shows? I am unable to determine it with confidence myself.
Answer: 2400 rpm
